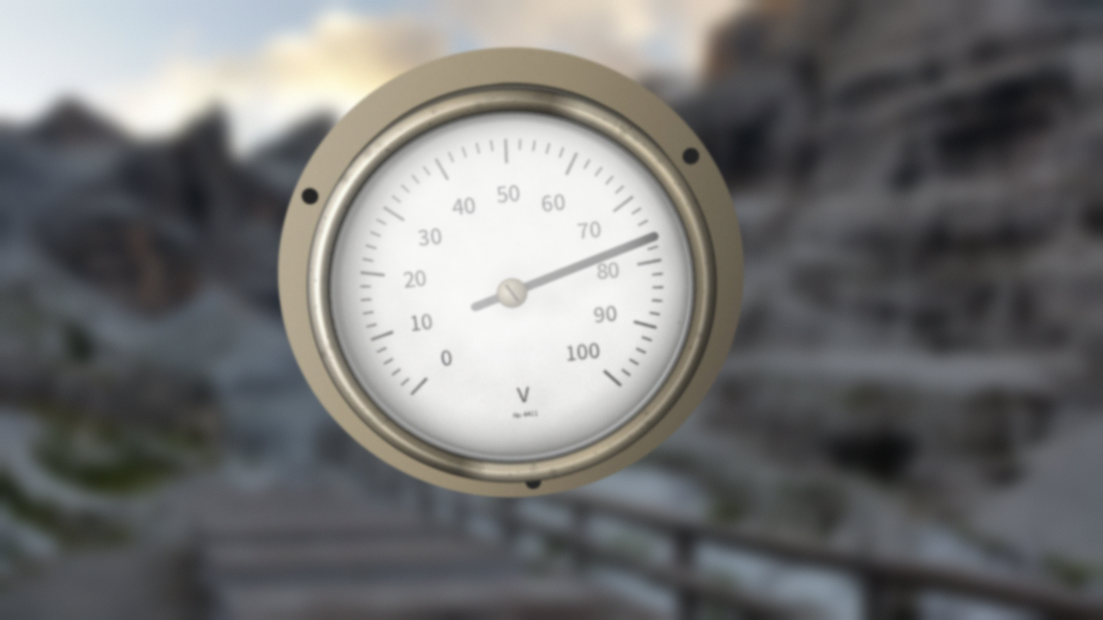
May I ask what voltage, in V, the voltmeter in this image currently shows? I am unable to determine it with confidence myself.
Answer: 76 V
